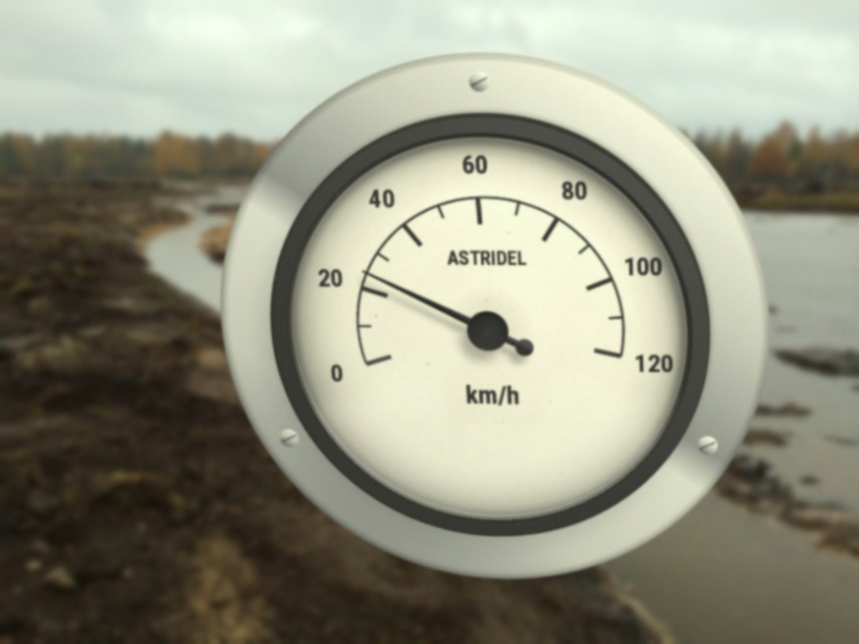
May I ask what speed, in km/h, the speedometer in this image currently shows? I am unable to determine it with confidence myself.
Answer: 25 km/h
